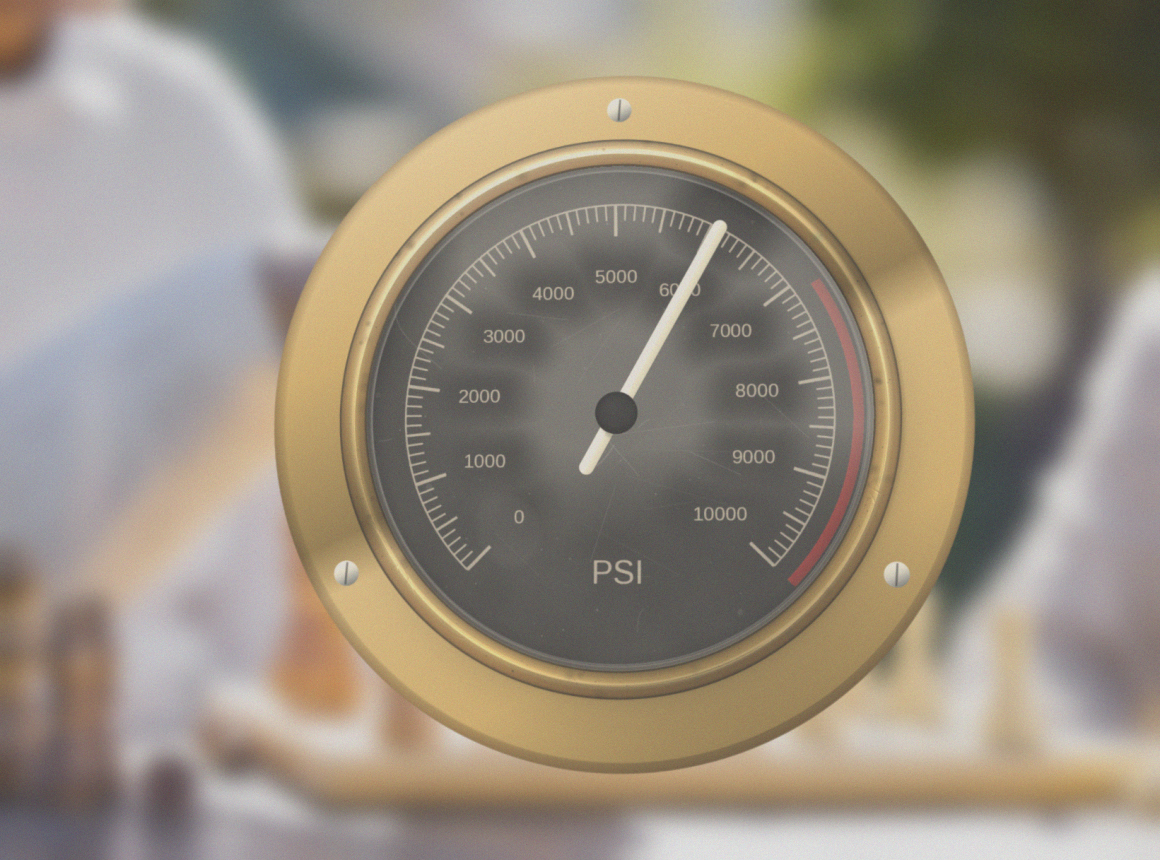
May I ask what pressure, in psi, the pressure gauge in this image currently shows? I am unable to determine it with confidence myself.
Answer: 6100 psi
